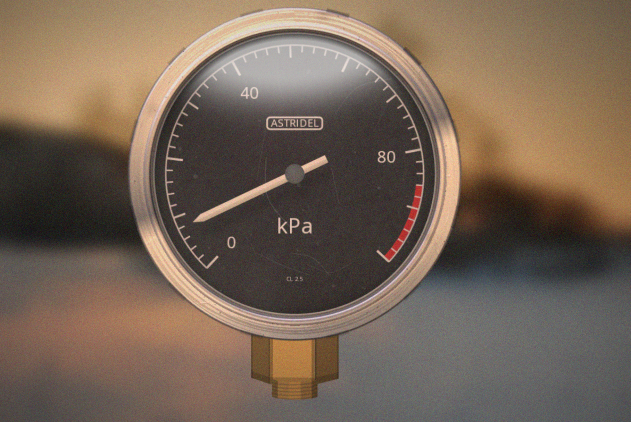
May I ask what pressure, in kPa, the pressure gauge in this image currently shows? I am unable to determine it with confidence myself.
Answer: 8 kPa
